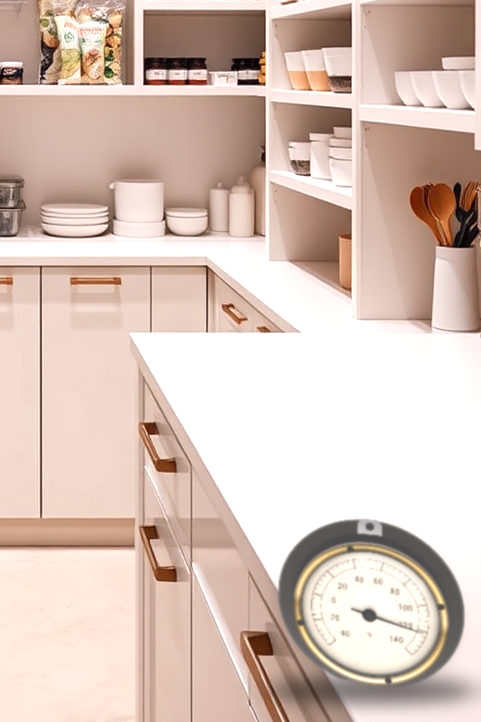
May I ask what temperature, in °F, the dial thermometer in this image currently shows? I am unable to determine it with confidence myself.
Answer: 120 °F
